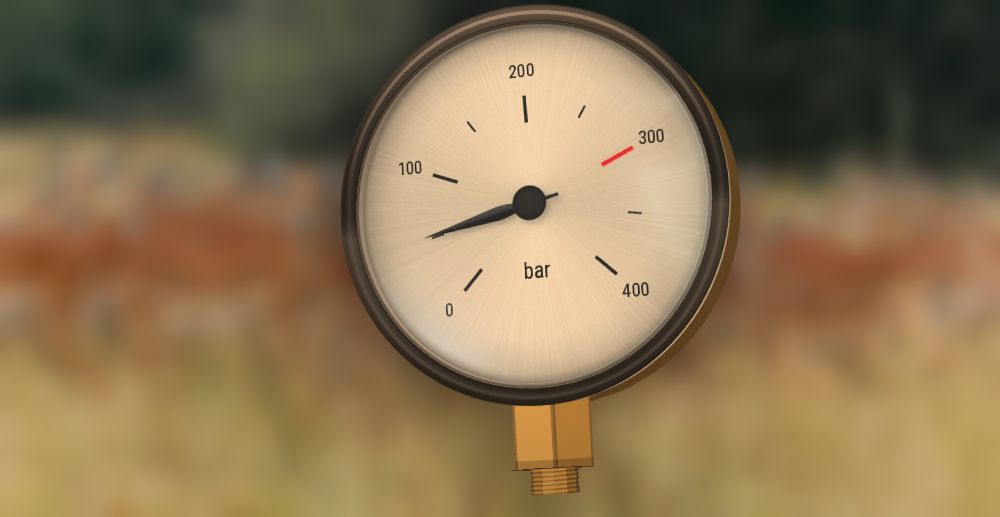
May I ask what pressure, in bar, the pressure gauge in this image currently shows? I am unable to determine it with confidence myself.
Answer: 50 bar
